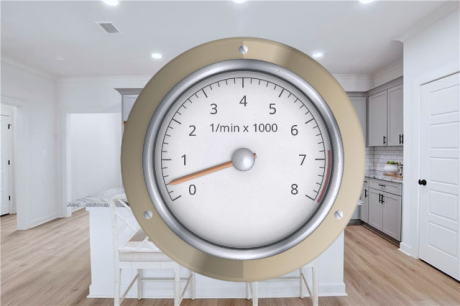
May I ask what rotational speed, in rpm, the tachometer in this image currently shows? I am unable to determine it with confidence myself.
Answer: 400 rpm
